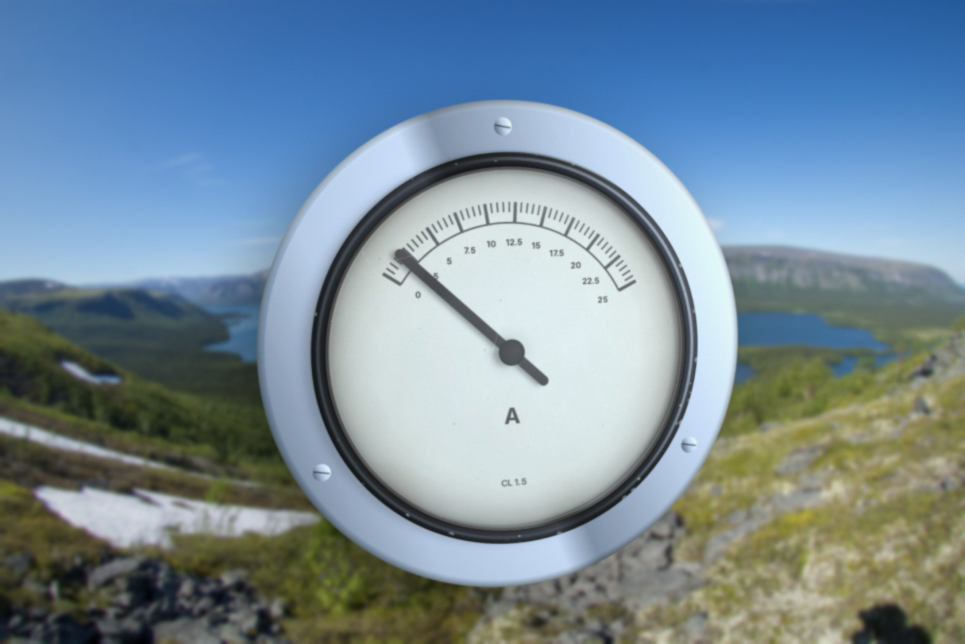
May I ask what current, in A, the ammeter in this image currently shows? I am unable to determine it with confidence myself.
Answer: 2 A
